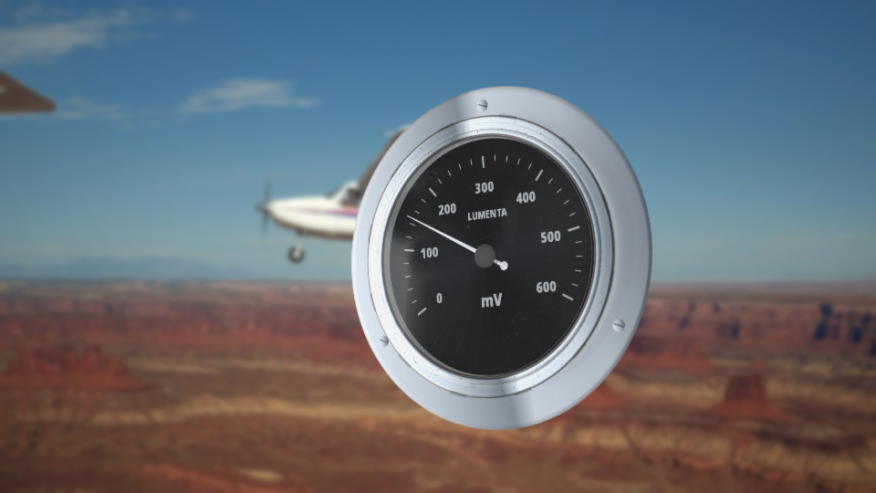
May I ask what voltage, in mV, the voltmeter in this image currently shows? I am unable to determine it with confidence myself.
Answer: 150 mV
